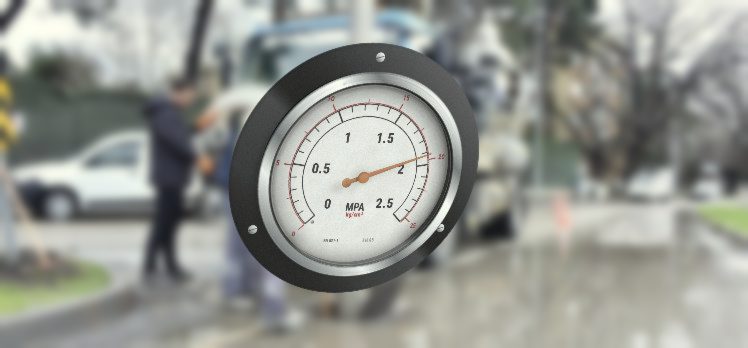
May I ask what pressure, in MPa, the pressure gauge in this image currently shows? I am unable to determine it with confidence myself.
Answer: 1.9 MPa
